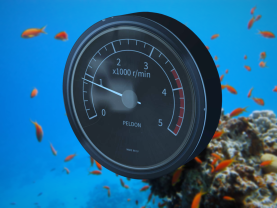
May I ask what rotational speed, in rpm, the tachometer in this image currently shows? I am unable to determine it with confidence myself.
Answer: 900 rpm
